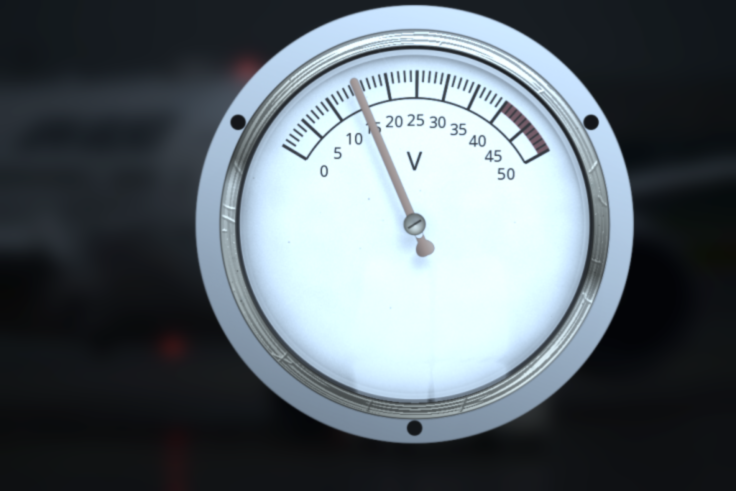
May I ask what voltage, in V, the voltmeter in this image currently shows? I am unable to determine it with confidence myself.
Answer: 15 V
